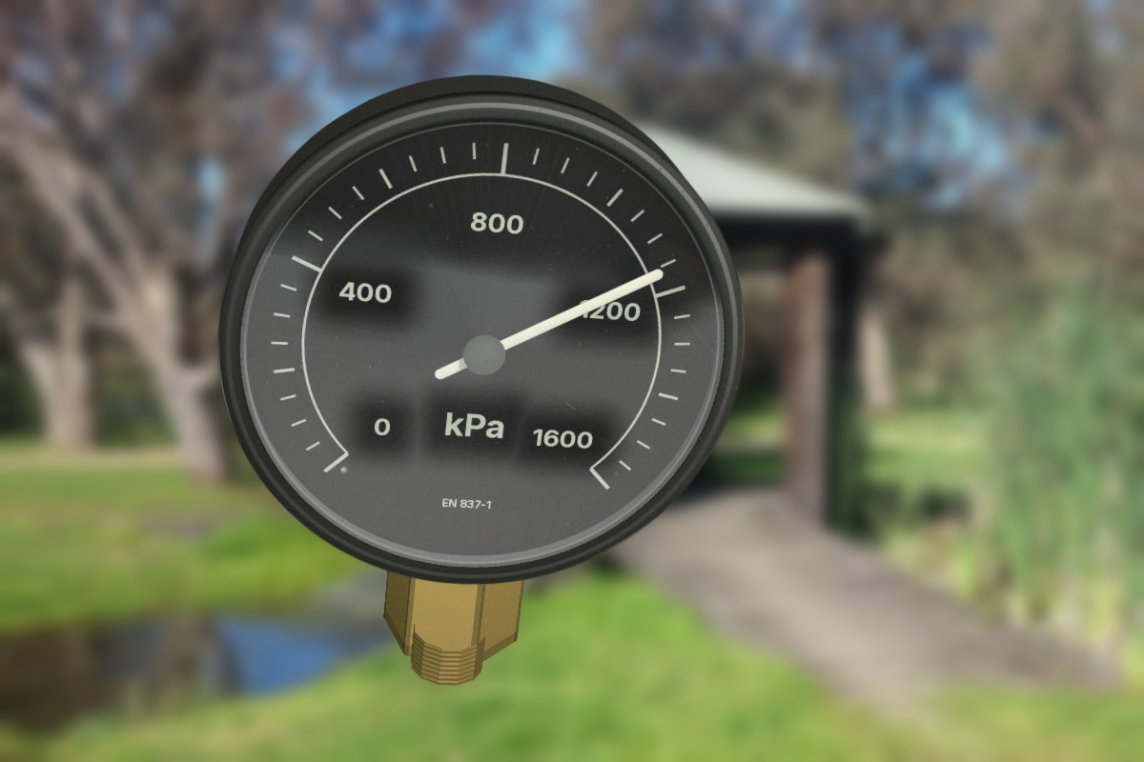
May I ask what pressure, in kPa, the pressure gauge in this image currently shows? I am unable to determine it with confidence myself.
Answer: 1150 kPa
